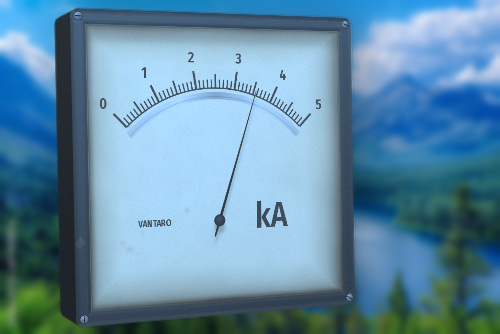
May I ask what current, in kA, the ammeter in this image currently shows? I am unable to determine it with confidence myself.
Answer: 3.5 kA
